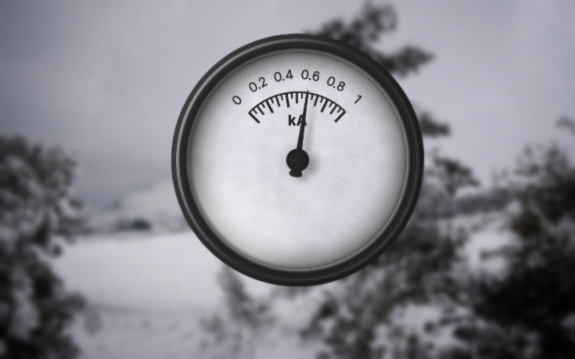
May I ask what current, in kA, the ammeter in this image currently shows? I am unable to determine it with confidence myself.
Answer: 0.6 kA
